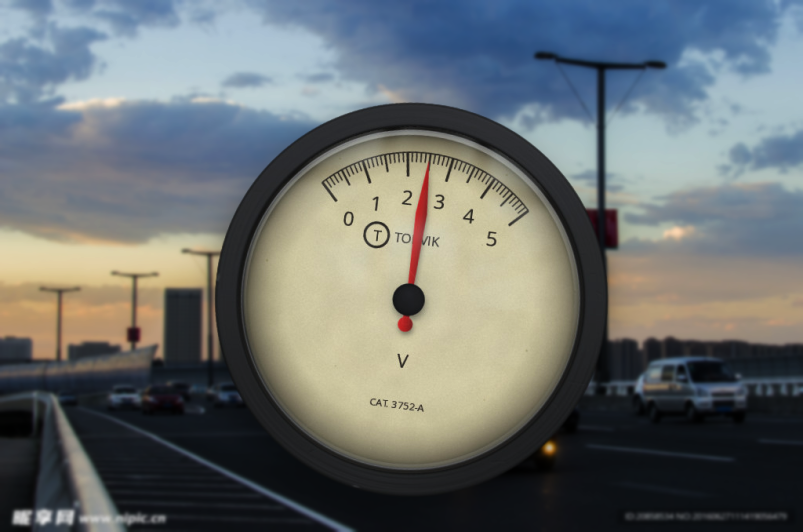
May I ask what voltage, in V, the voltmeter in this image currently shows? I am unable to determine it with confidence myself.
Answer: 2.5 V
